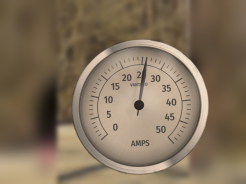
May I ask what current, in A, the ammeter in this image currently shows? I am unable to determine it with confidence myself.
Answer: 26 A
